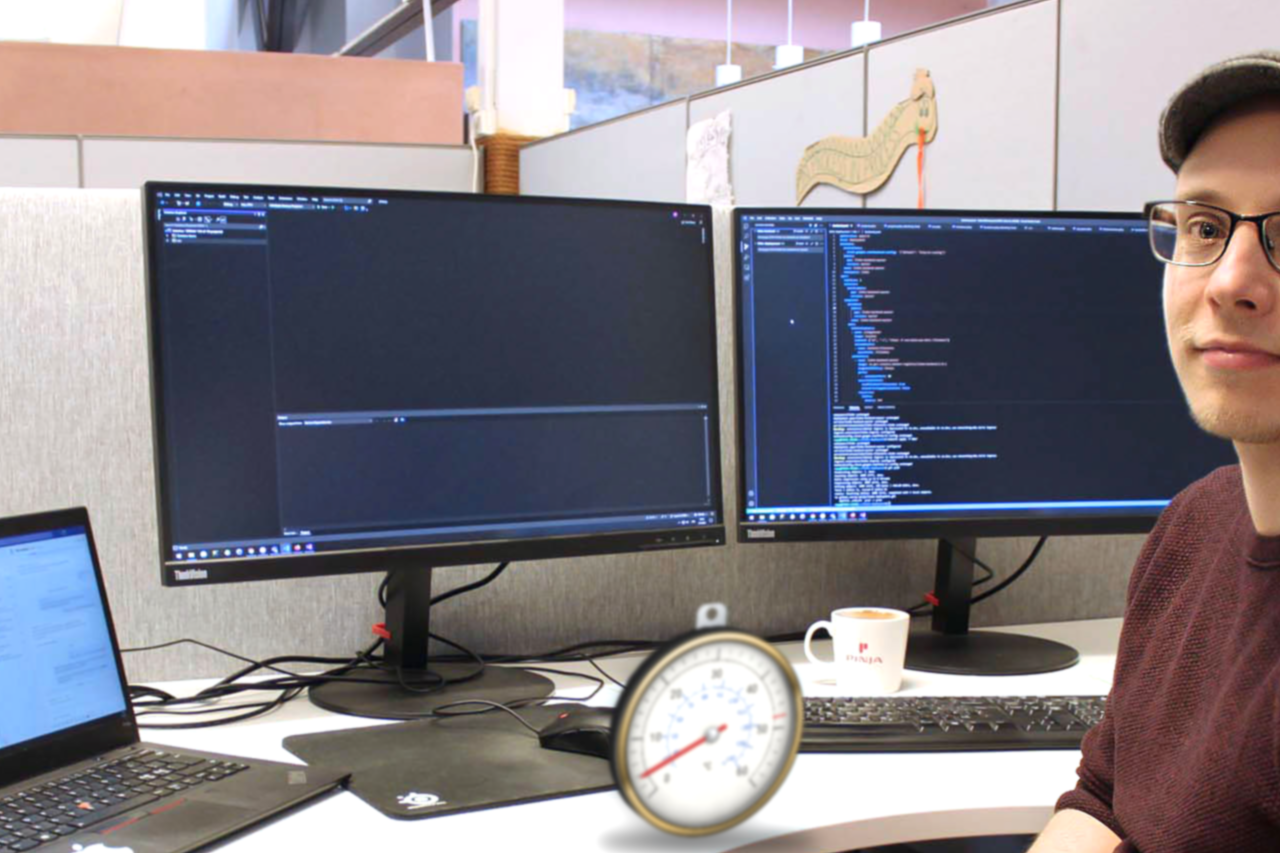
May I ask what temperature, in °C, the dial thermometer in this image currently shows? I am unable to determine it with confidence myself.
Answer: 4 °C
